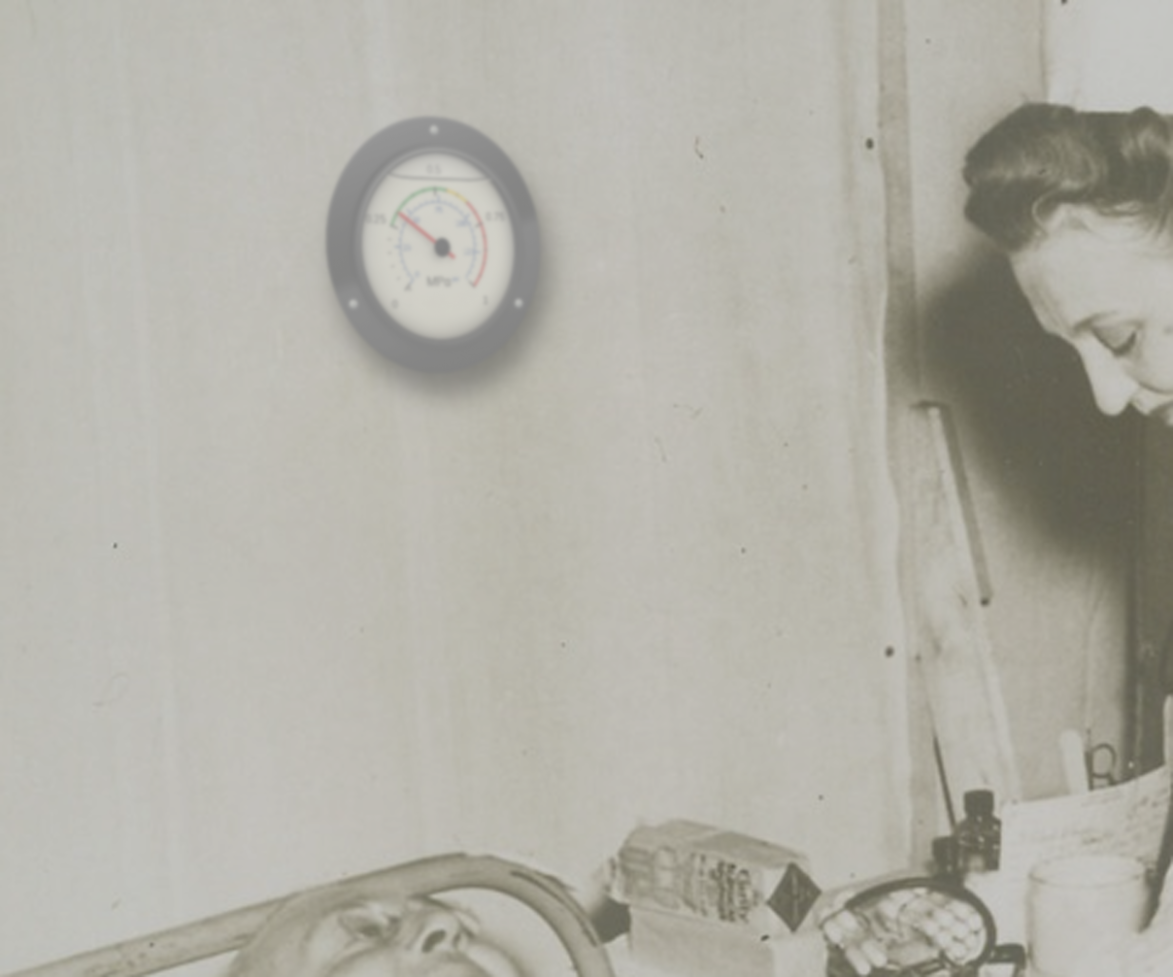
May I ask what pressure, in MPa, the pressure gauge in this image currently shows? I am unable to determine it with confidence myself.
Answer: 0.3 MPa
